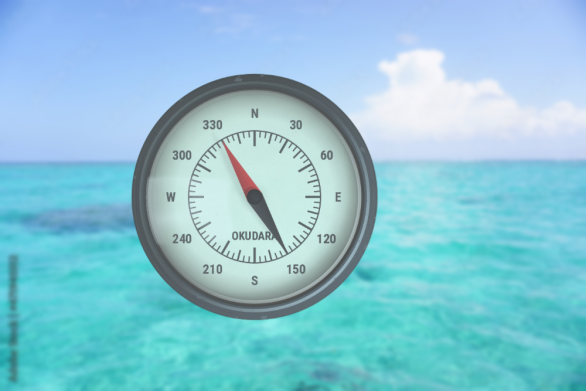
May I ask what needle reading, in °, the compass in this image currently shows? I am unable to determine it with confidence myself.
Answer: 330 °
